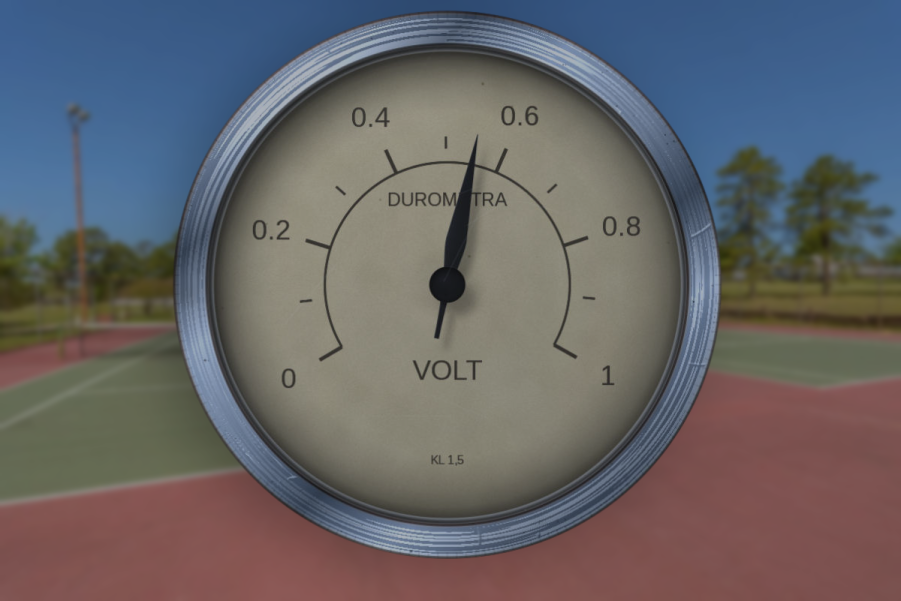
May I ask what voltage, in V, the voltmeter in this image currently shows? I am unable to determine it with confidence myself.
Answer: 0.55 V
